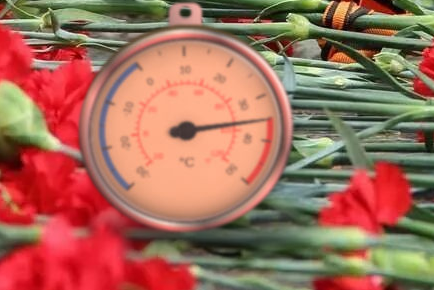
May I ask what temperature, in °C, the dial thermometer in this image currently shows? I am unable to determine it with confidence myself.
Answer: 35 °C
